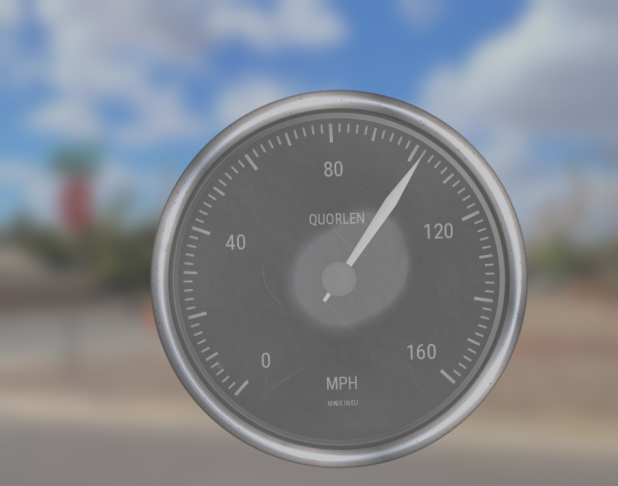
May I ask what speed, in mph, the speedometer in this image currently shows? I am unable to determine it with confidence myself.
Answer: 102 mph
